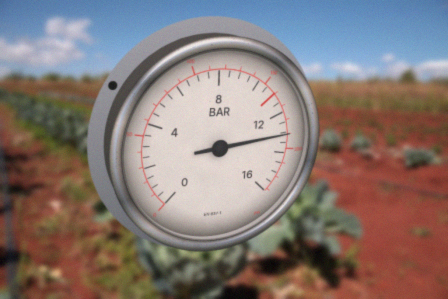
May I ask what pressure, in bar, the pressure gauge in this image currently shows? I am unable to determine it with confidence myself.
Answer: 13 bar
